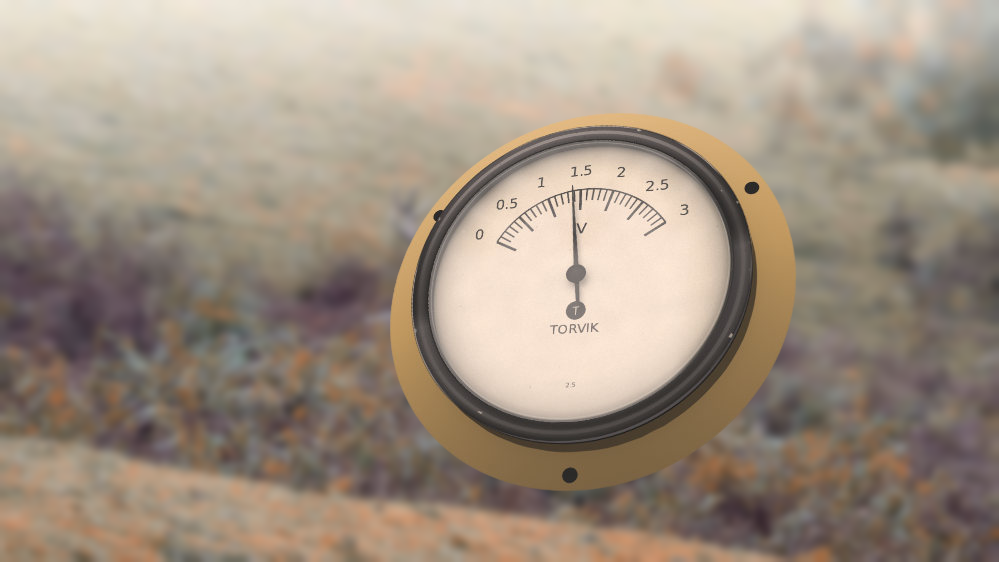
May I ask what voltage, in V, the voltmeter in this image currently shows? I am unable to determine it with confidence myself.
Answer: 1.4 V
